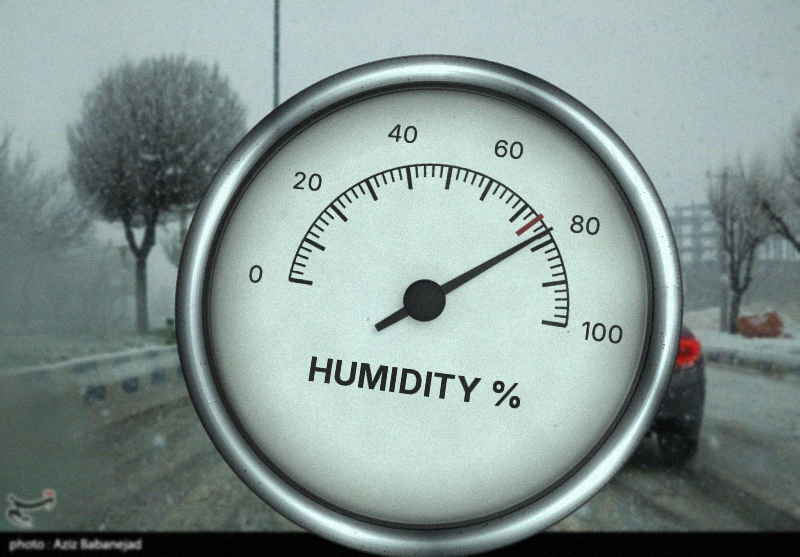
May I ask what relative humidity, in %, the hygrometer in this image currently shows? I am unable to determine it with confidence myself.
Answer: 78 %
